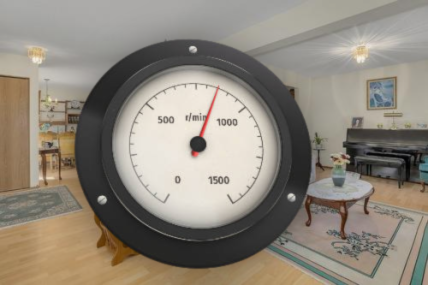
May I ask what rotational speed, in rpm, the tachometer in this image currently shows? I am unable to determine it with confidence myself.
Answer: 850 rpm
